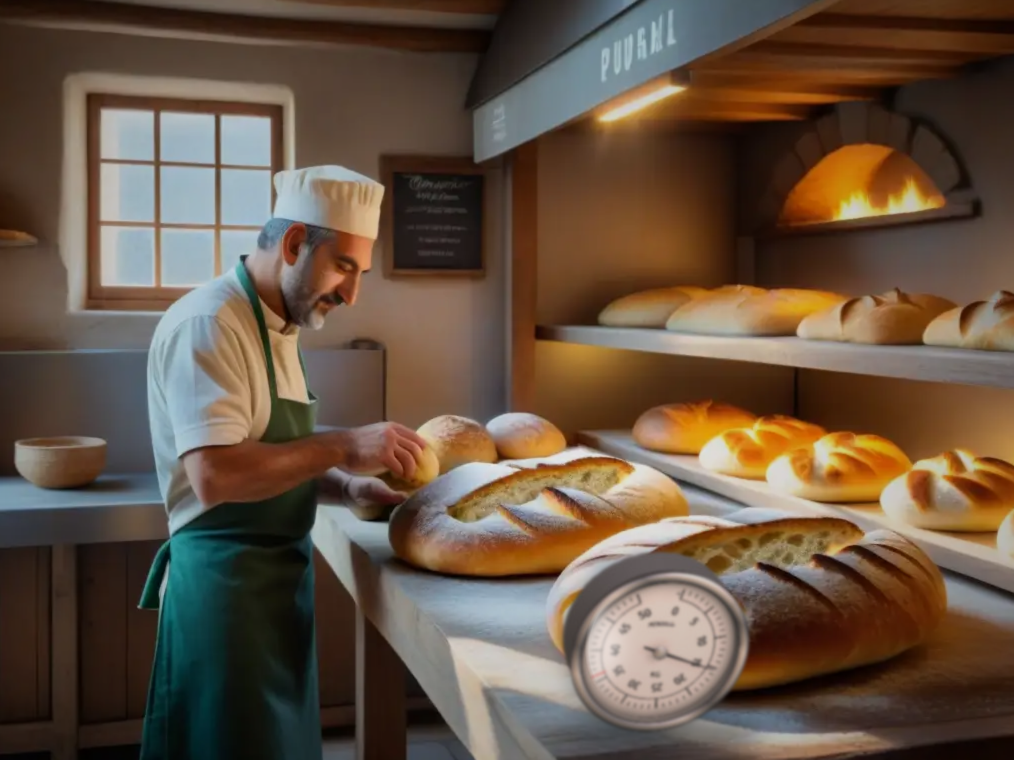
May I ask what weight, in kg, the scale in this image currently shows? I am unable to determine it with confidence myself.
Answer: 15 kg
